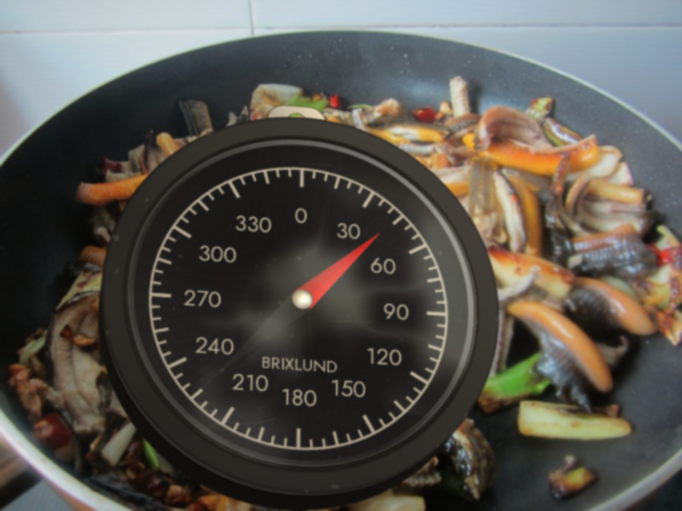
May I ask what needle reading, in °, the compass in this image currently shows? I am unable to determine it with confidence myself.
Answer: 45 °
